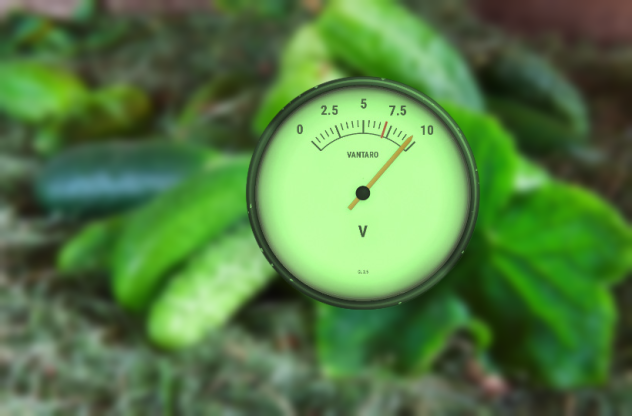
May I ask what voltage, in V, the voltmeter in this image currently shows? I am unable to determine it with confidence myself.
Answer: 9.5 V
